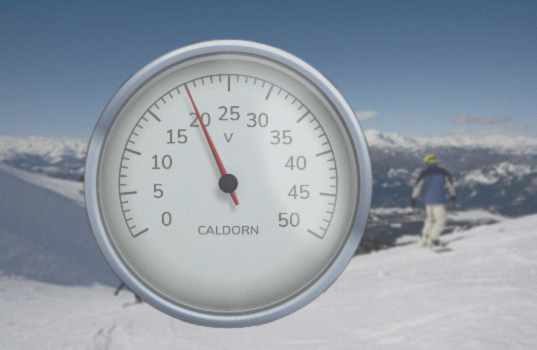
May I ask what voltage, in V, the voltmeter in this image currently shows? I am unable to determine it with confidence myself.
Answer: 20 V
